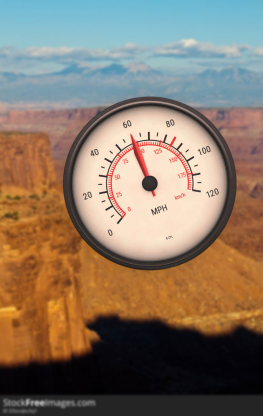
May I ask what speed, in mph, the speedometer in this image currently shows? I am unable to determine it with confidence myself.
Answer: 60 mph
